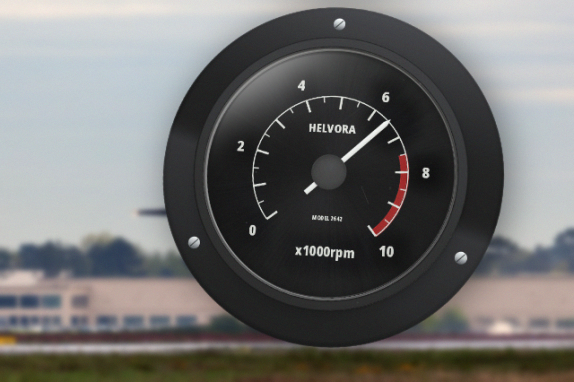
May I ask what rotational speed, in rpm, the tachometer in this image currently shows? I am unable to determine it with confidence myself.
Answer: 6500 rpm
